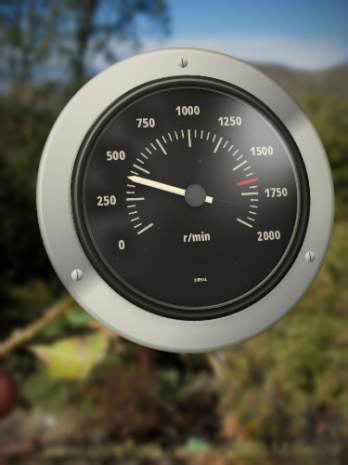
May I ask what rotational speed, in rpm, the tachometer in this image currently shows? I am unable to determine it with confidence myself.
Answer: 400 rpm
